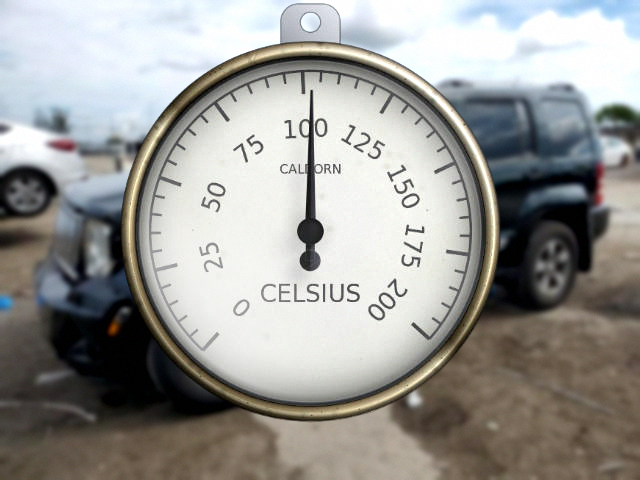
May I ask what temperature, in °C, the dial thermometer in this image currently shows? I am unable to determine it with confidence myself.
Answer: 102.5 °C
